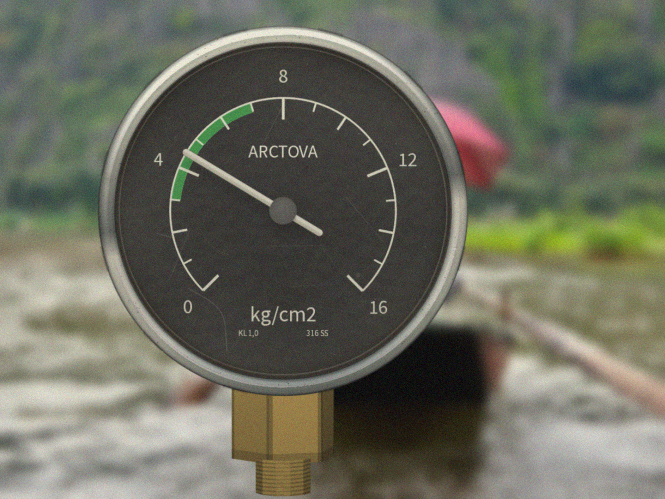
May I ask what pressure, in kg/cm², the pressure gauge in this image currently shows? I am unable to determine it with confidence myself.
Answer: 4.5 kg/cm²
